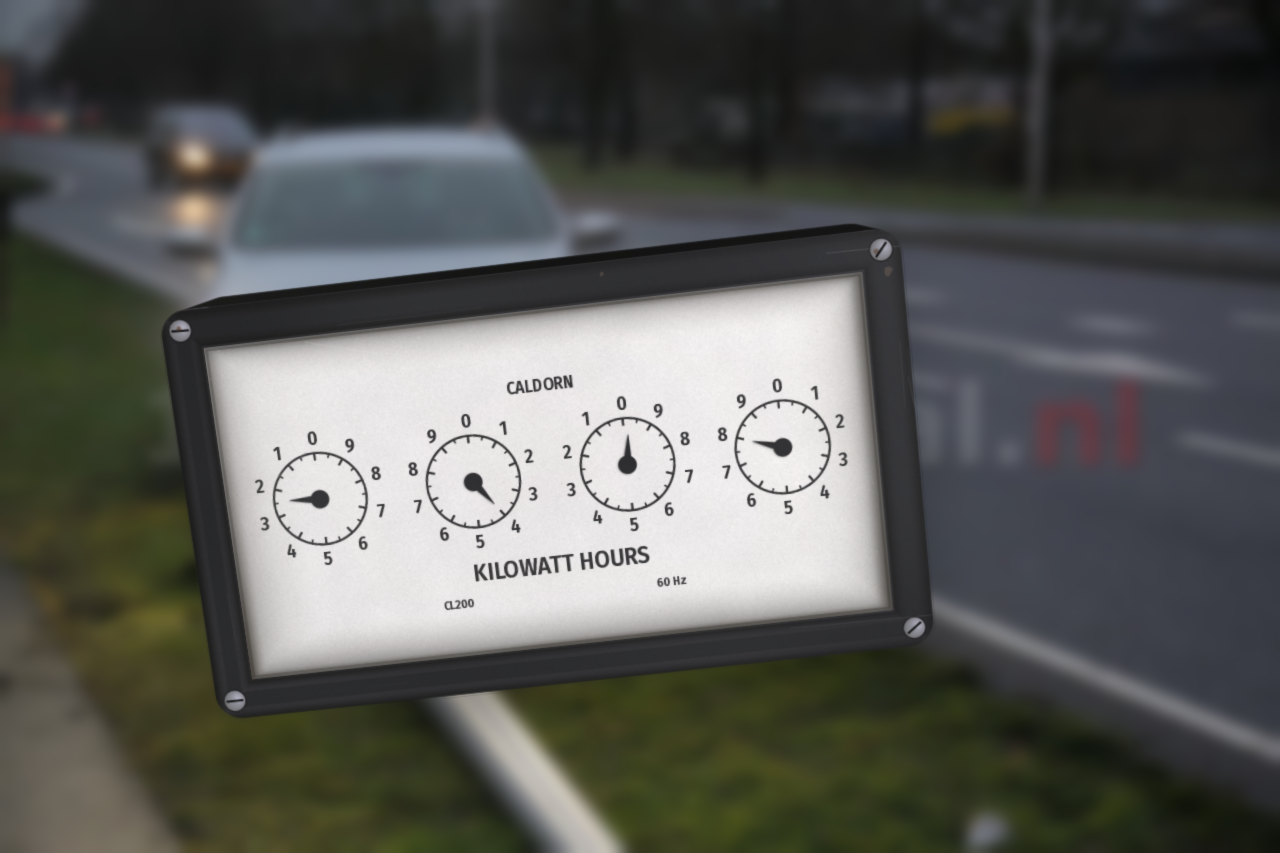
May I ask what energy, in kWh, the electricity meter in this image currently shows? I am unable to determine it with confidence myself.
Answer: 2398 kWh
